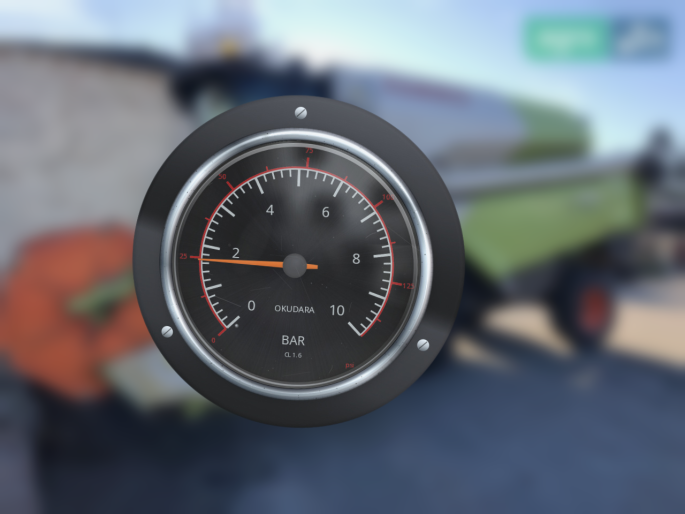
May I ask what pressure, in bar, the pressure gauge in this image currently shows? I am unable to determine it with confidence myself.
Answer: 1.7 bar
